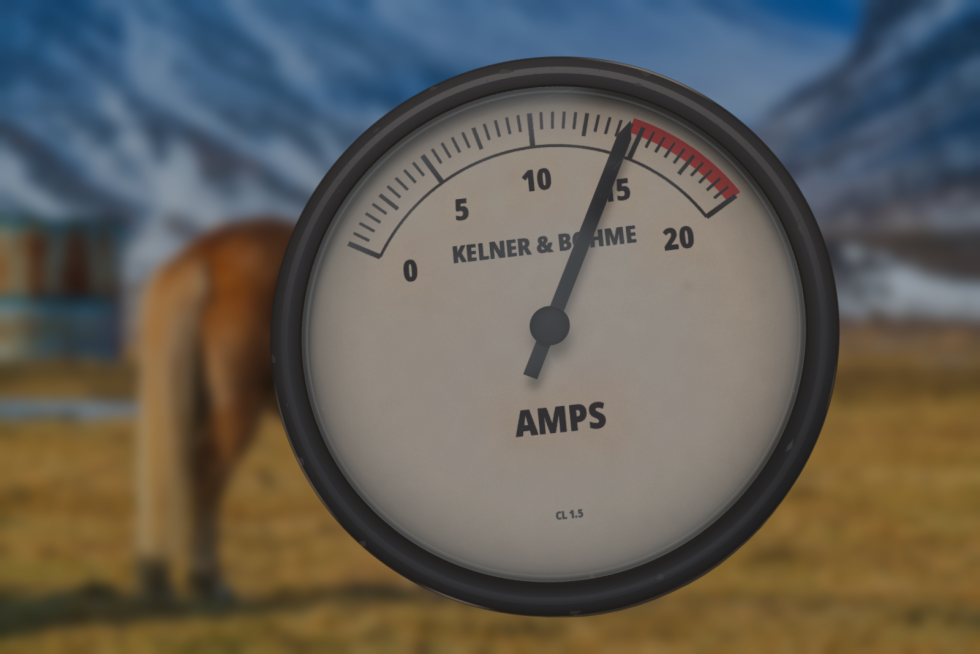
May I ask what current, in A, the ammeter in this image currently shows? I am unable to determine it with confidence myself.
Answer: 14.5 A
